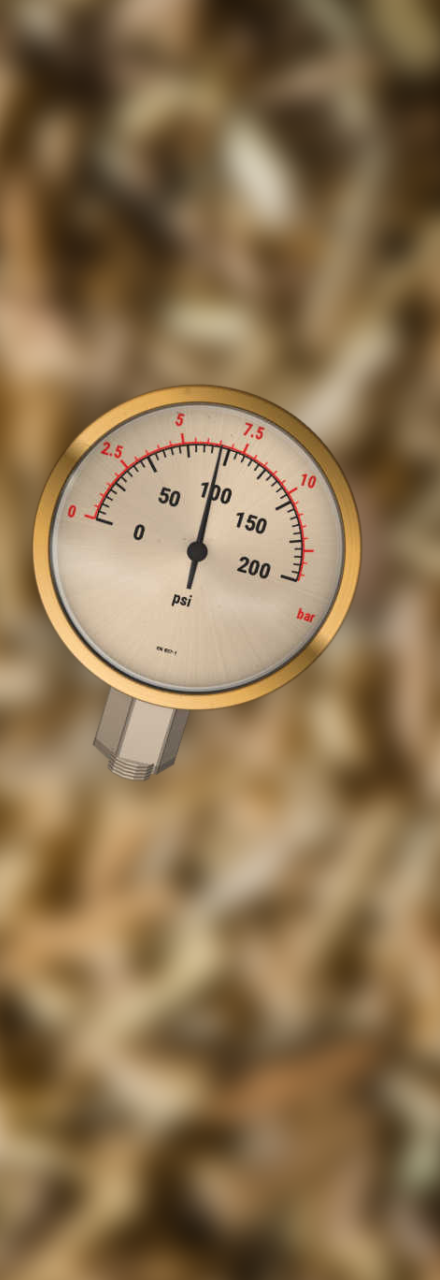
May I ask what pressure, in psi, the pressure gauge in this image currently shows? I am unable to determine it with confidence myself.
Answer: 95 psi
